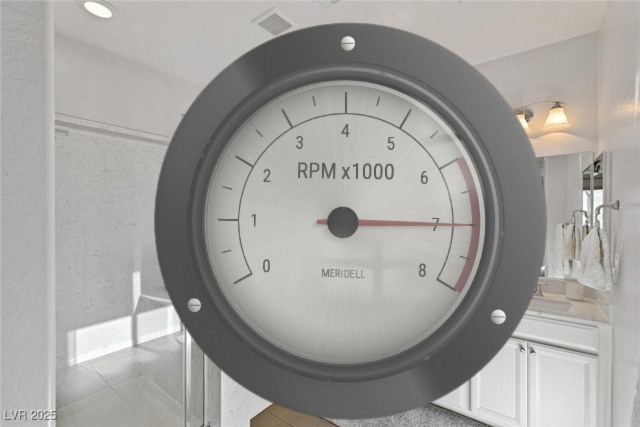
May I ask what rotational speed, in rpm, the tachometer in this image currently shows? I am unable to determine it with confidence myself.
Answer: 7000 rpm
